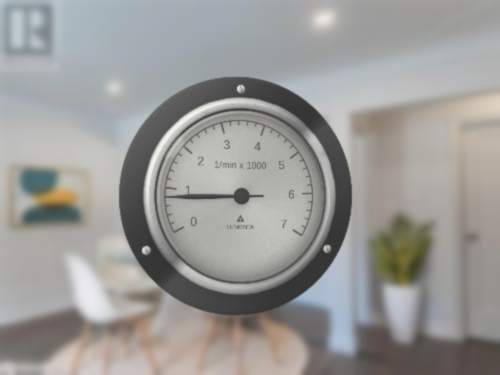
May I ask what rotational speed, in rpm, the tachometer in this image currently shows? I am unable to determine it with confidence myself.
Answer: 800 rpm
